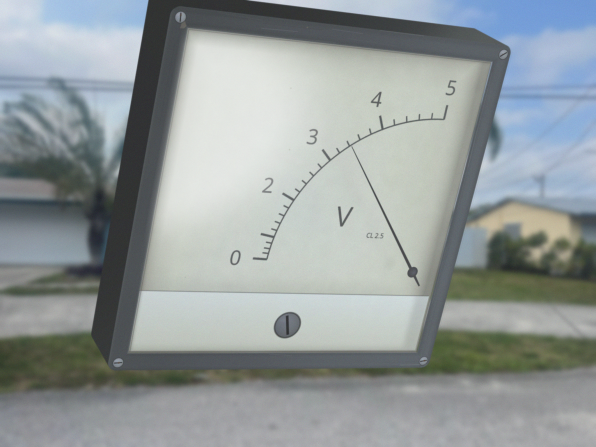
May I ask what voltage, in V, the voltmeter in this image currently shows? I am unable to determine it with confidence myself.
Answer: 3.4 V
